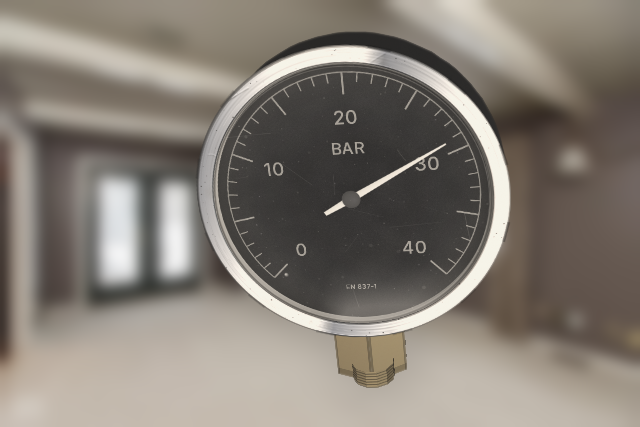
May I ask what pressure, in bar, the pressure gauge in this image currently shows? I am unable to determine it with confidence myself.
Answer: 29 bar
